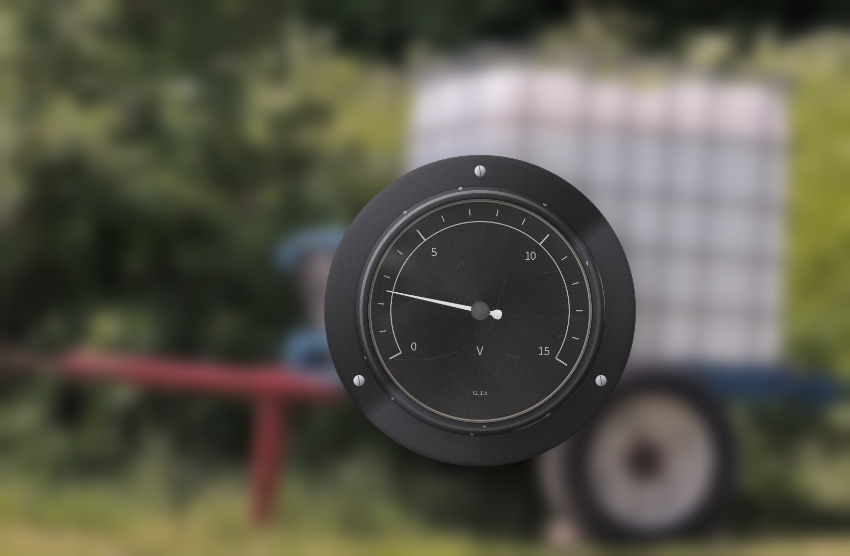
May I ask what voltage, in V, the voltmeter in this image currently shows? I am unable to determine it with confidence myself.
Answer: 2.5 V
